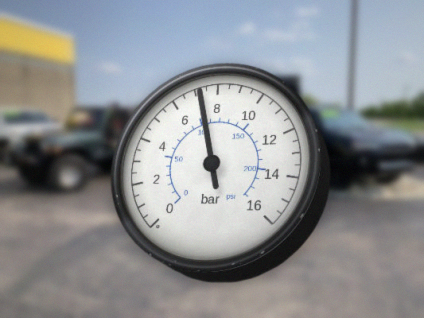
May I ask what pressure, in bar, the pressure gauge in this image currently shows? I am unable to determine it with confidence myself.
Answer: 7.25 bar
